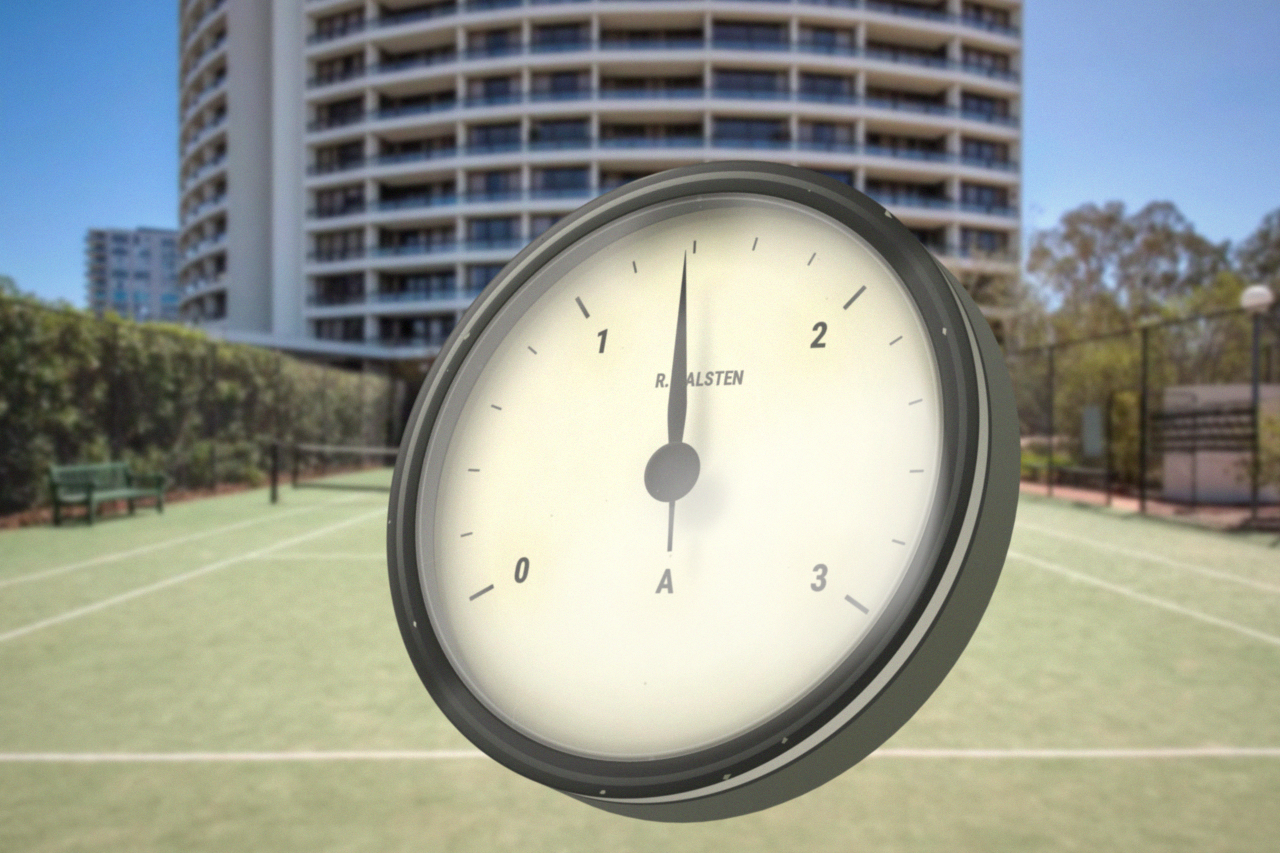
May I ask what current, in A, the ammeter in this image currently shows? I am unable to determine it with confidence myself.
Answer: 1.4 A
